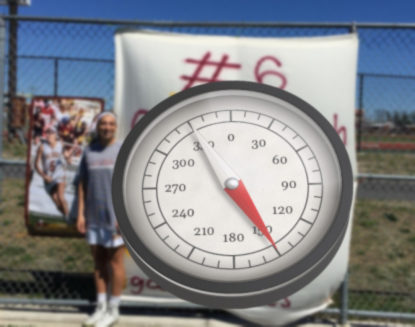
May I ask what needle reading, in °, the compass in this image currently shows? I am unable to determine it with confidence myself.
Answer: 150 °
